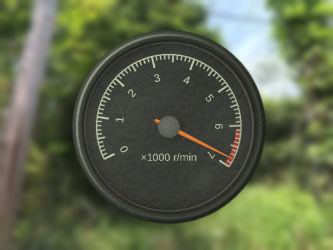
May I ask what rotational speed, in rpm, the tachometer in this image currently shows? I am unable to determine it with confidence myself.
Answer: 6800 rpm
